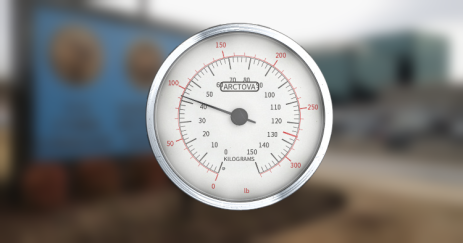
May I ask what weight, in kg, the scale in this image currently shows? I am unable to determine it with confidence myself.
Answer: 42 kg
